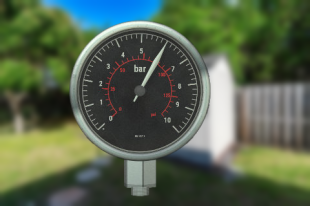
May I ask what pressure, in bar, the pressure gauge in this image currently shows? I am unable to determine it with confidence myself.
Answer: 6 bar
